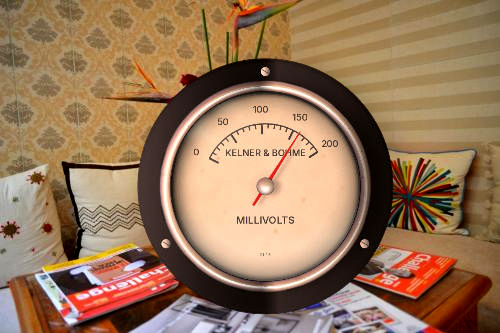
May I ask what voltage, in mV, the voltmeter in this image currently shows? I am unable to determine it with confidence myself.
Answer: 160 mV
